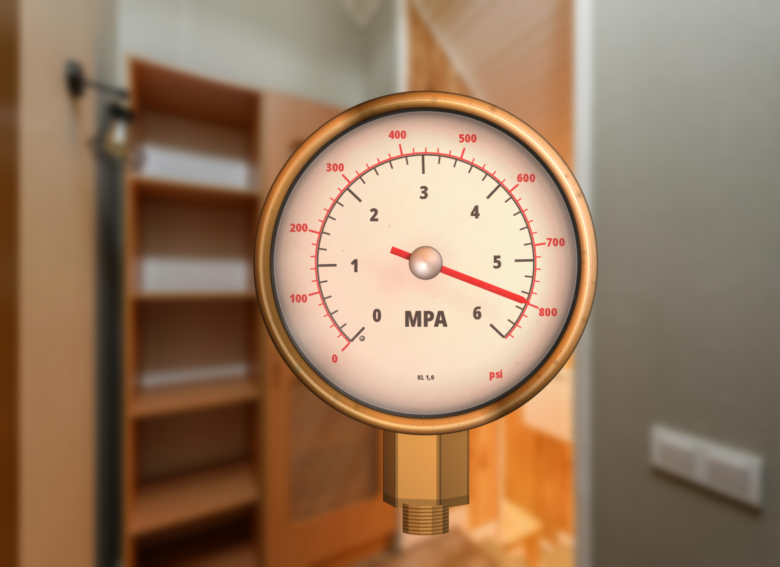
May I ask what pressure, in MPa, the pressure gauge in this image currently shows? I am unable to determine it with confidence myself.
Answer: 5.5 MPa
